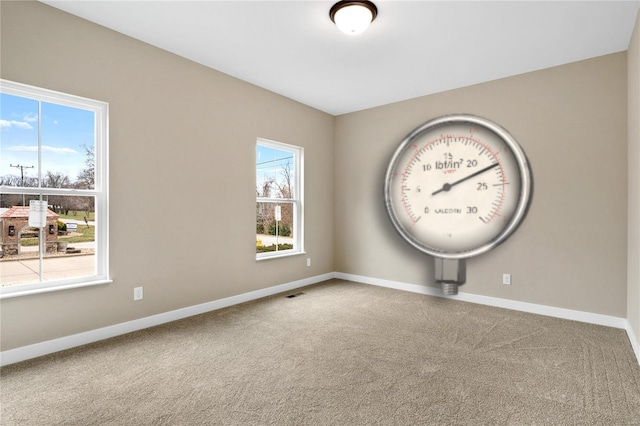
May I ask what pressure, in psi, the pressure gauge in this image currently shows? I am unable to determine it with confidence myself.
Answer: 22.5 psi
